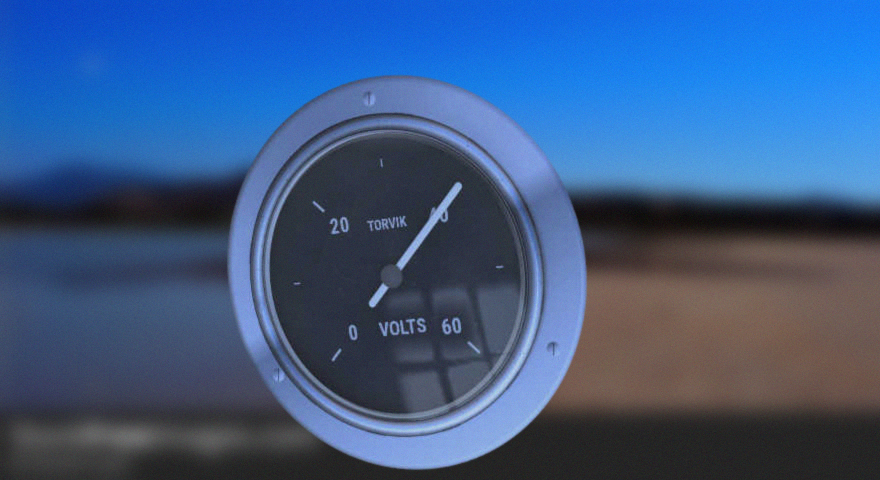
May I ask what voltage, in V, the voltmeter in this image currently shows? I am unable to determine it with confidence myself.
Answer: 40 V
